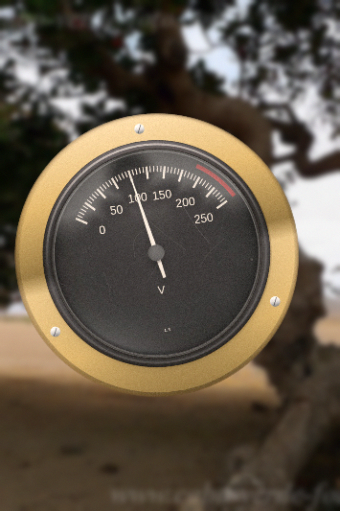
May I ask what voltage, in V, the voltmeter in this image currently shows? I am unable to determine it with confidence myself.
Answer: 100 V
